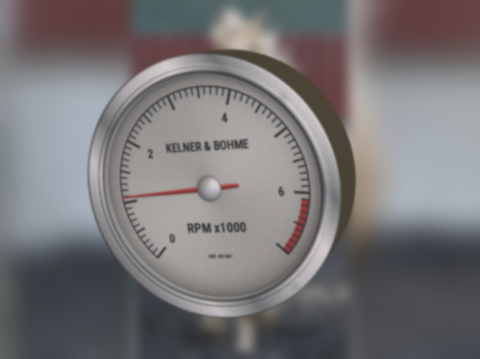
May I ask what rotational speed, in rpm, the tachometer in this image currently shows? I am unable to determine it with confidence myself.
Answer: 1100 rpm
